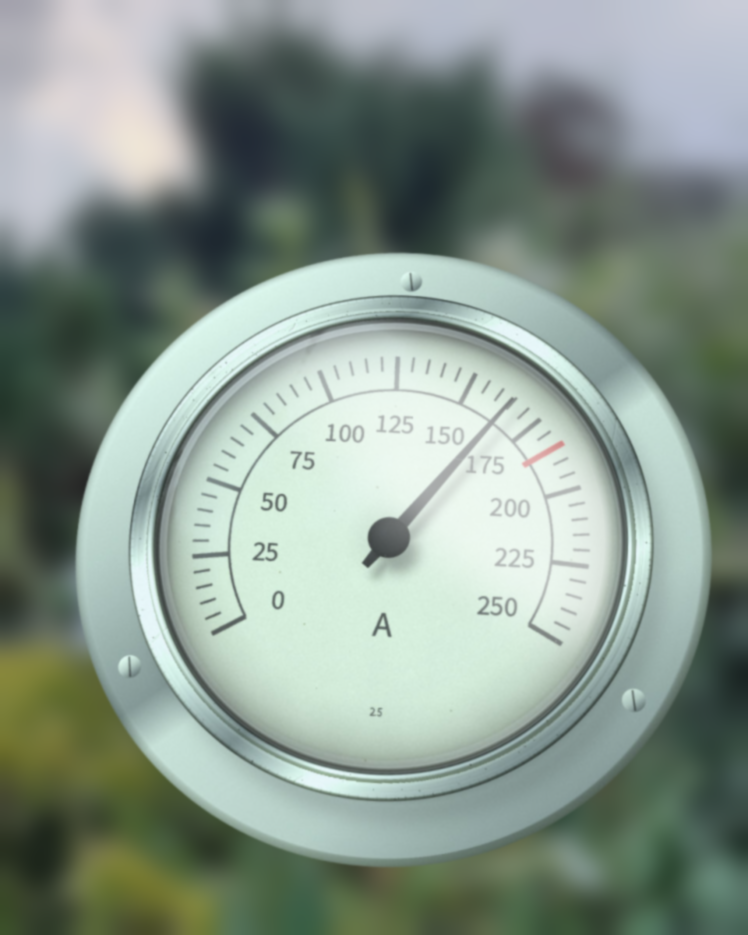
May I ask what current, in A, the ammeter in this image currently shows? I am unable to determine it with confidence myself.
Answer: 165 A
